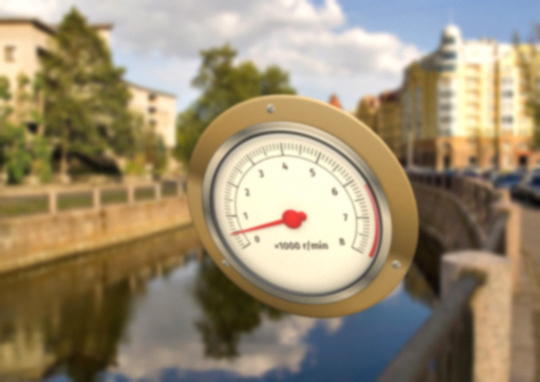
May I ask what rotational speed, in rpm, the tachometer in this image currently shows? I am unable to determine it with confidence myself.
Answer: 500 rpm
